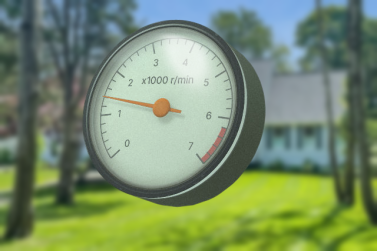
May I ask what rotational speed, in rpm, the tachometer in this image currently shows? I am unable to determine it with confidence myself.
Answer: 1400 rpm
